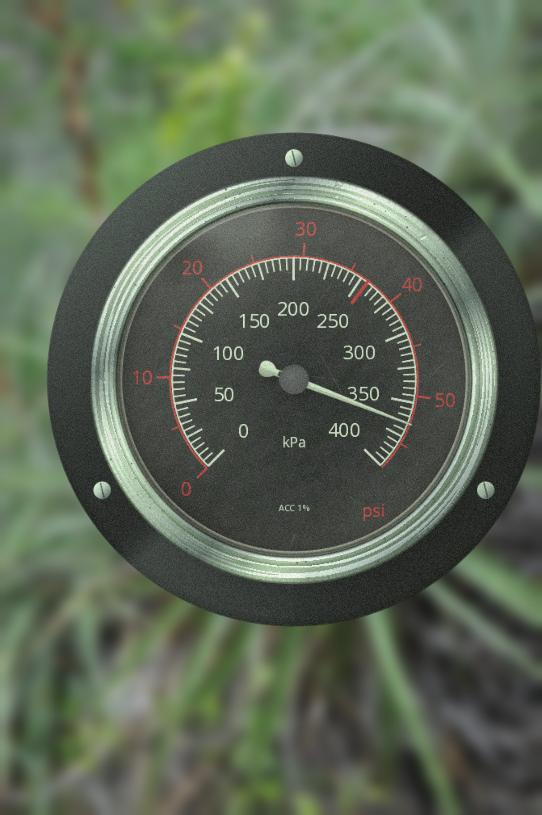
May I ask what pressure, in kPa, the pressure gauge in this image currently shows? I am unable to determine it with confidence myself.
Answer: 365 kPa
